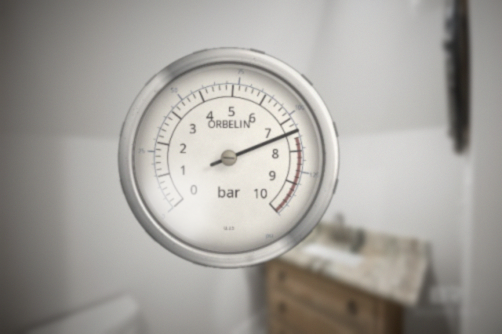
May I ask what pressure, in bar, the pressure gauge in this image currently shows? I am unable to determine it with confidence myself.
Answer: 7.4 bar
